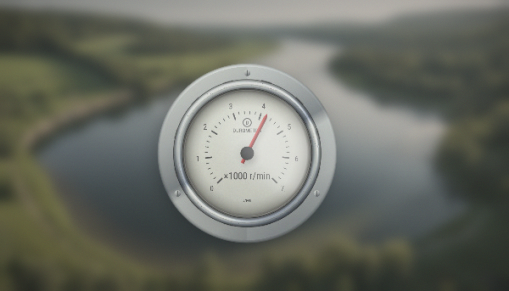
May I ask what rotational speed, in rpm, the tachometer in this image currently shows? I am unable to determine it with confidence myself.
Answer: 4200 rpm
